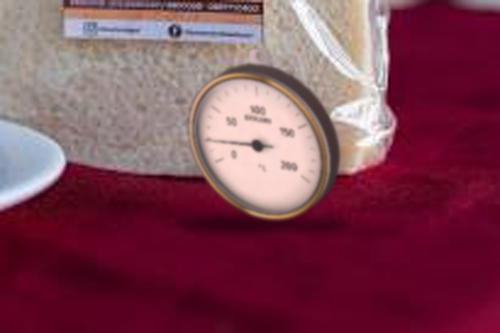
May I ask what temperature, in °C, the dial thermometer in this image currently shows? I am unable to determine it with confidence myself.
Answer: 20 °C
